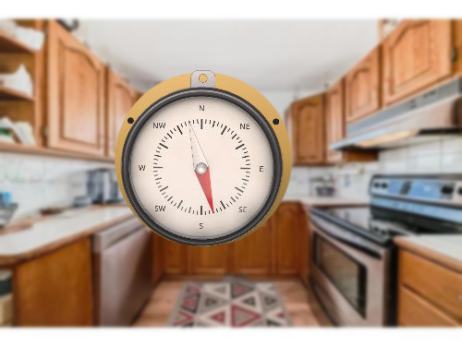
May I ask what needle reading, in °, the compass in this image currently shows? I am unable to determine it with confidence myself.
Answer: 165 °
